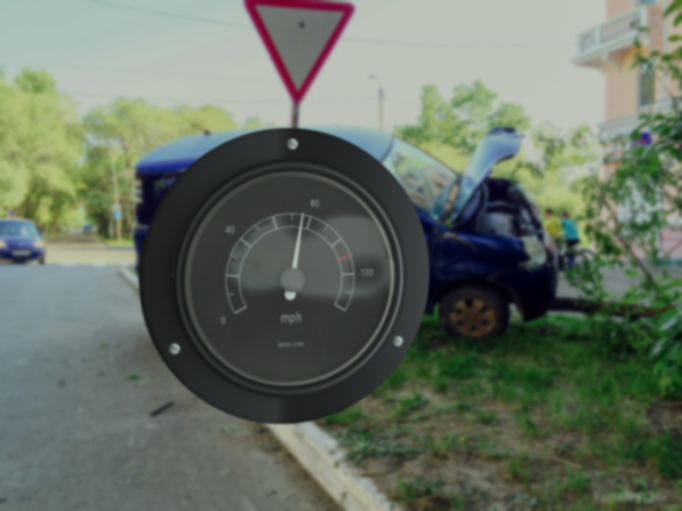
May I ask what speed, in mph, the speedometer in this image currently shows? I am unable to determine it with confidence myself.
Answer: 75 mph
